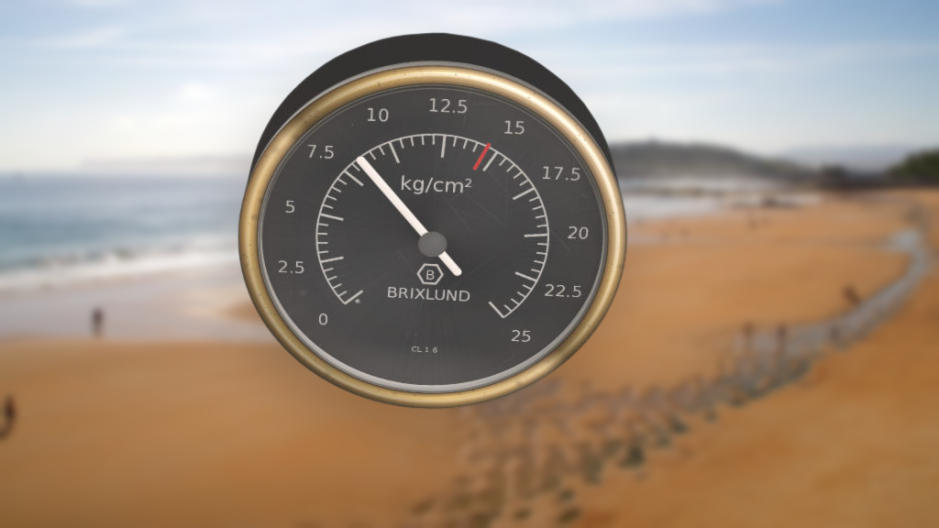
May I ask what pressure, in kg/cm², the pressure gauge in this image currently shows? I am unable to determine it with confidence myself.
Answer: 8.5 kg/cm²
